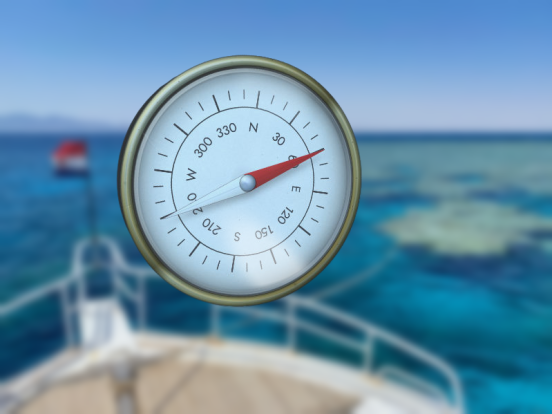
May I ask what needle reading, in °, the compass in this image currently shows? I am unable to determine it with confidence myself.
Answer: 60 °
